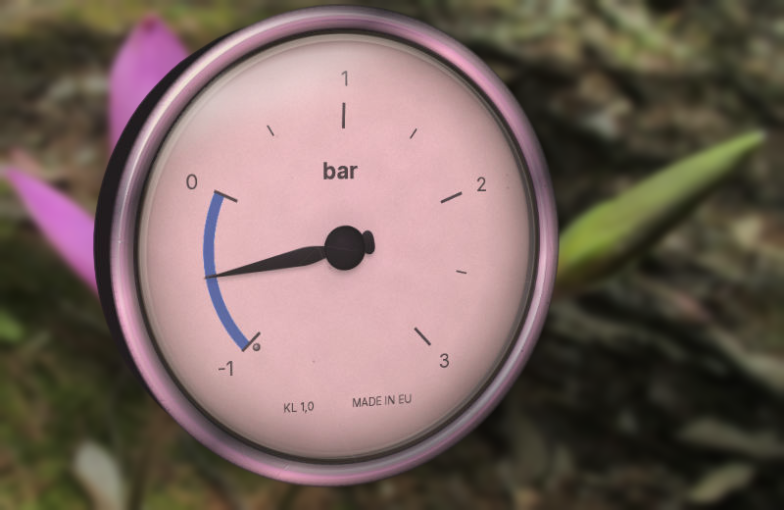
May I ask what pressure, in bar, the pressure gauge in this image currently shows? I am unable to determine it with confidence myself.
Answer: -0.5 bar
